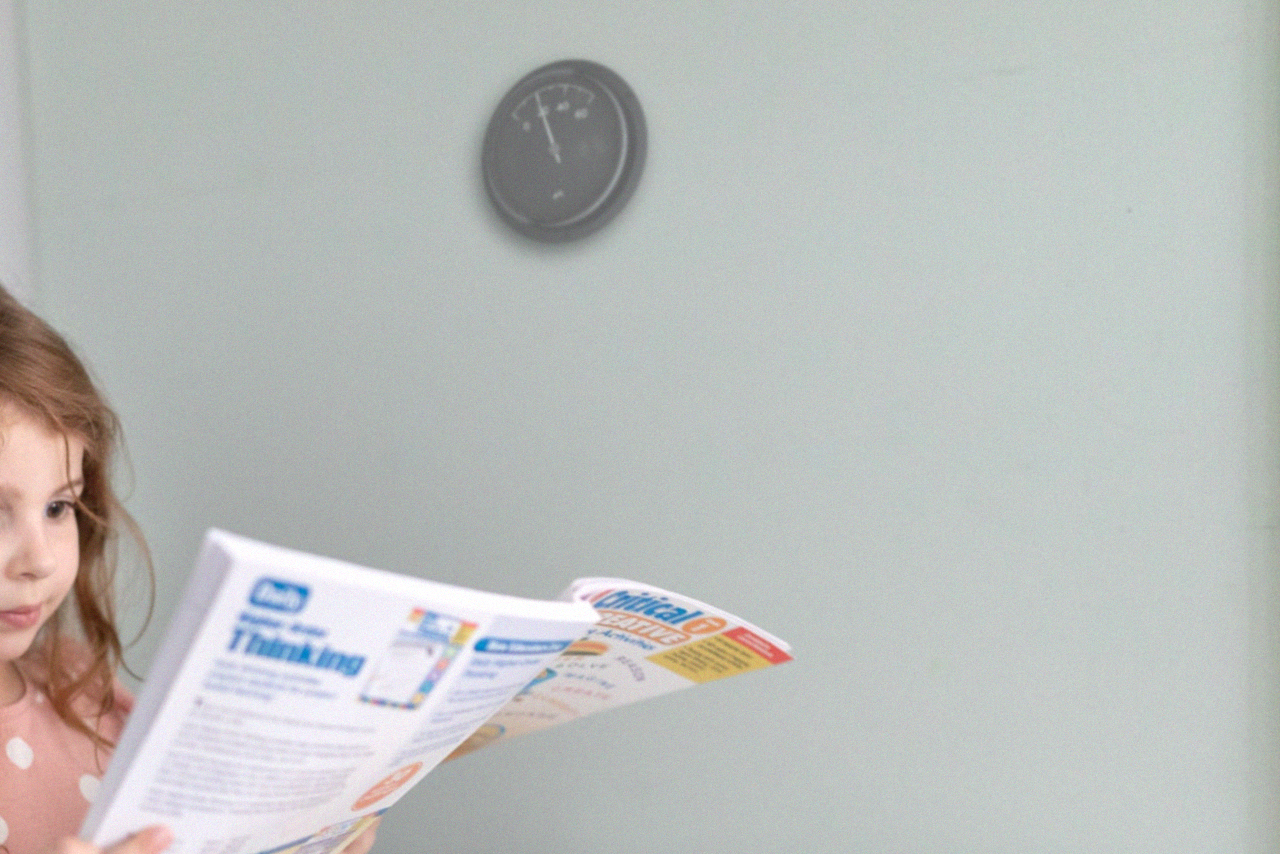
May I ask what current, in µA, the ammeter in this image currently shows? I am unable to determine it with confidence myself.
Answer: 20 µA
